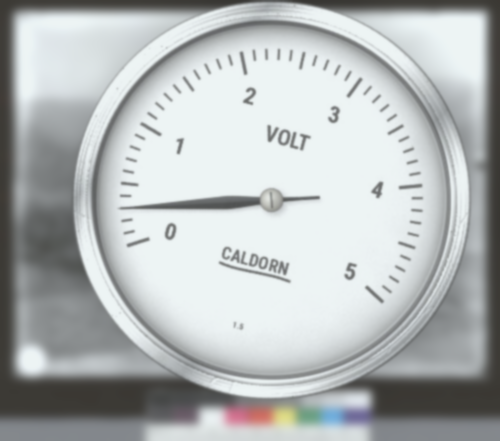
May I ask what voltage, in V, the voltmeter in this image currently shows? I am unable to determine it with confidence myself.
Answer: 0.3 V
